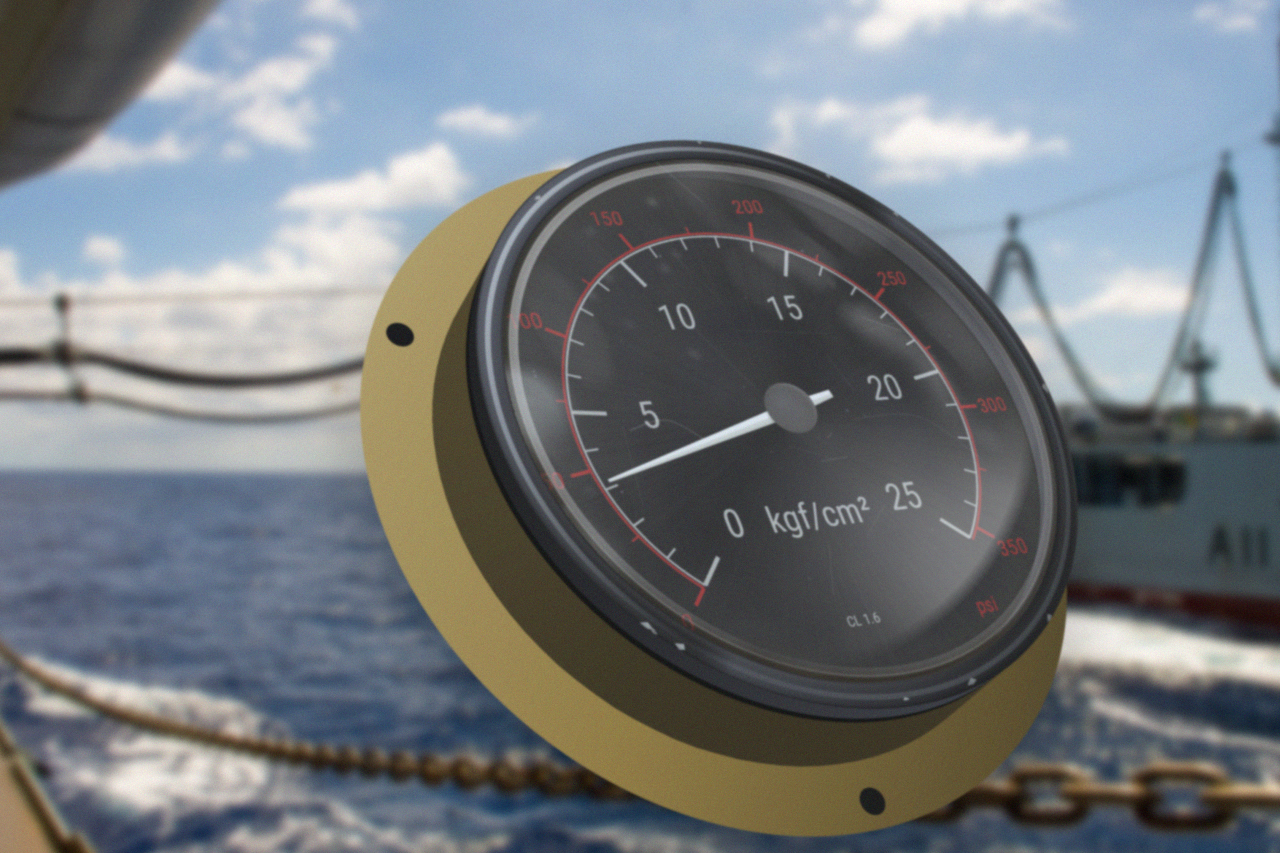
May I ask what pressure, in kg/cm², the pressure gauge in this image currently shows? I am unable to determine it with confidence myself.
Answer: 3 kg/cm²
